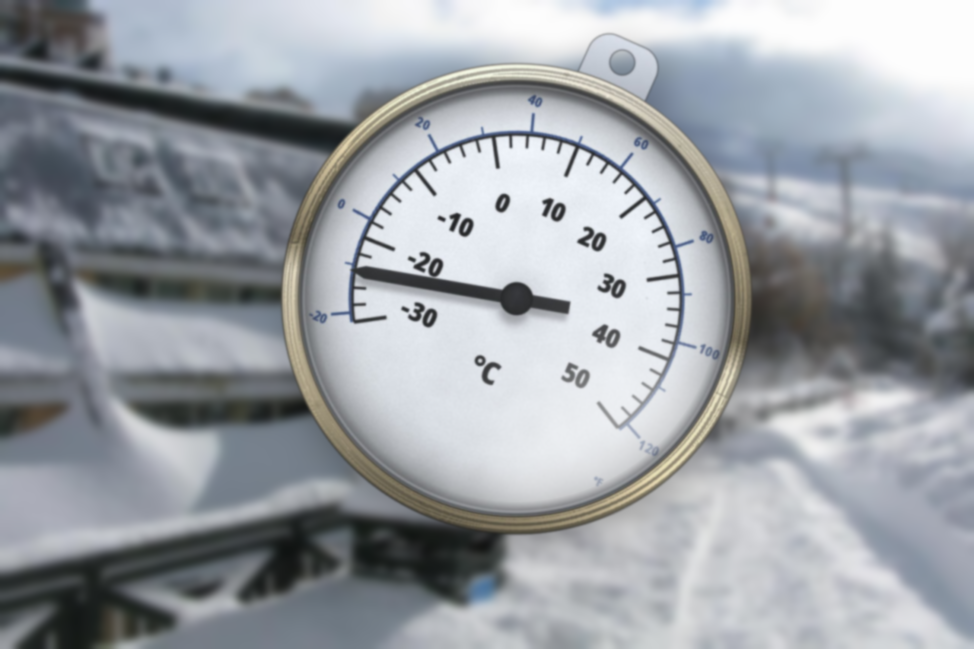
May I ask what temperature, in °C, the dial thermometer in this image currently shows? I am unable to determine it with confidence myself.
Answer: -24 °C
